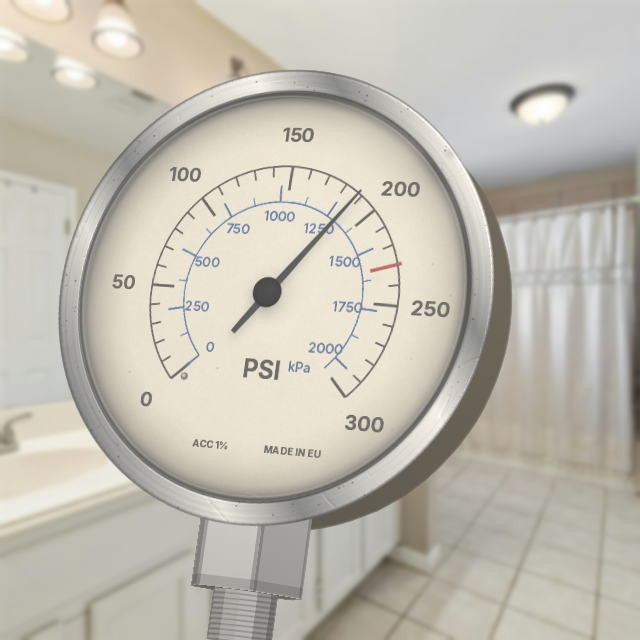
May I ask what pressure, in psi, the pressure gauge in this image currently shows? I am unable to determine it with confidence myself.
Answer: 190 psi
